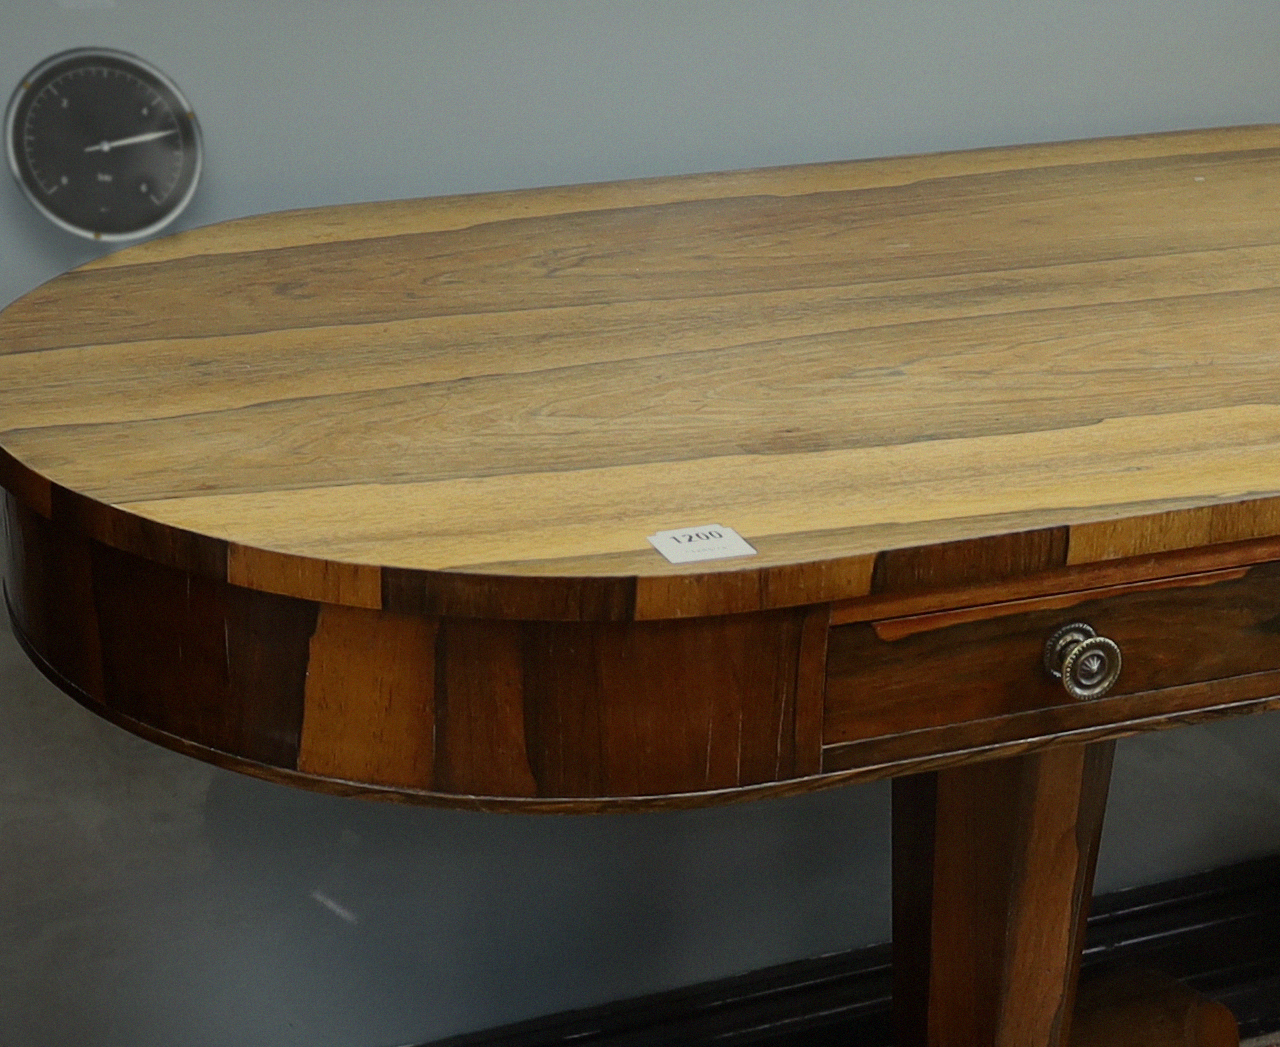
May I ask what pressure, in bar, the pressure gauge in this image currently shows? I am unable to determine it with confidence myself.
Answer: 4.6 bar
